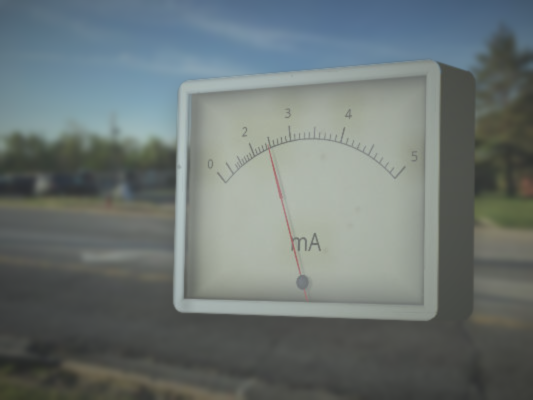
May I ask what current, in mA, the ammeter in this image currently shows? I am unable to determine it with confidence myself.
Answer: 2.5 mA
